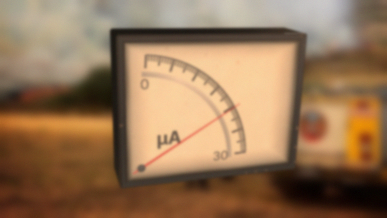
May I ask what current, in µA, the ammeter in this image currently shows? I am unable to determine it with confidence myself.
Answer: 20 µA
